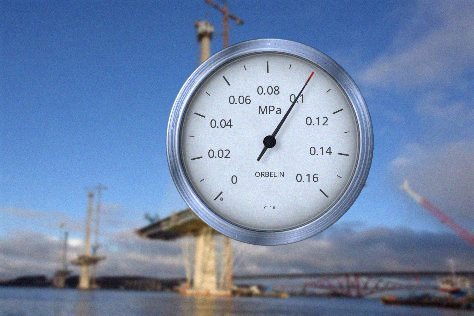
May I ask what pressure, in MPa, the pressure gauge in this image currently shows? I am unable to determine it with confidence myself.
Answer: 0.1 MPa
